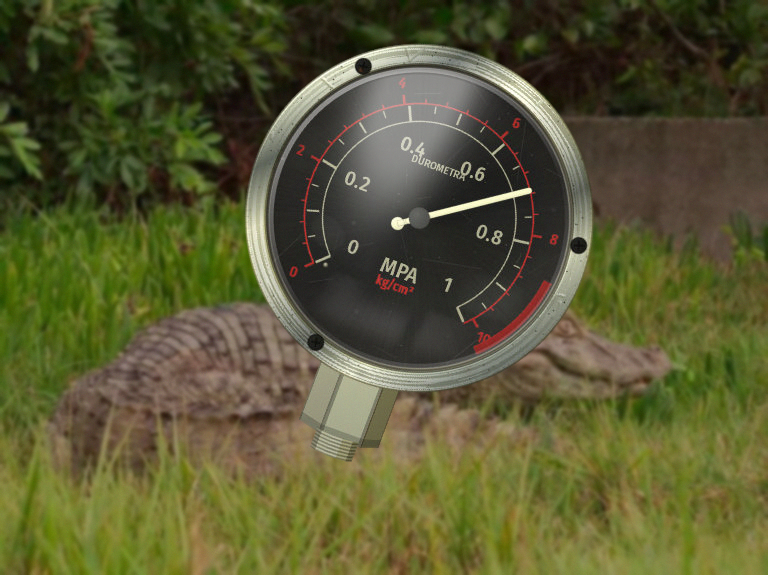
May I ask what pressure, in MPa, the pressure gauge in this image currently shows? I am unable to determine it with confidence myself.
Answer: 0.7 MPa
